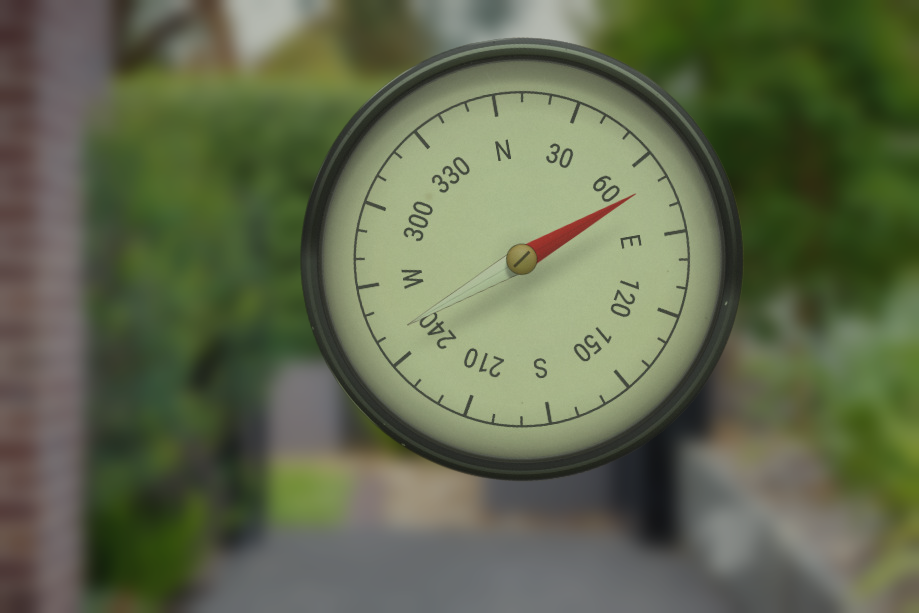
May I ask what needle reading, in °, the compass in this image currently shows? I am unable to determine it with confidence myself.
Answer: 70 °
